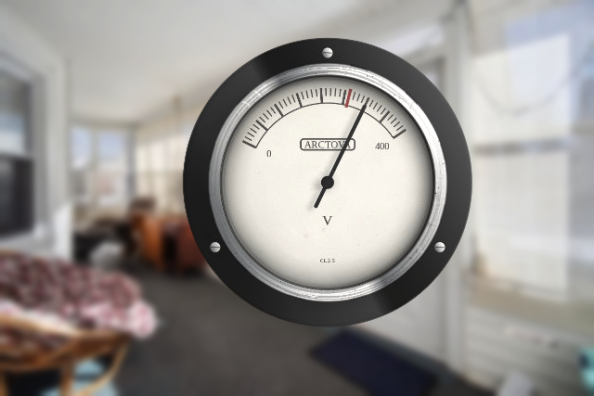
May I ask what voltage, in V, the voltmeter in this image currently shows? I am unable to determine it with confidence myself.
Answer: 300 V
